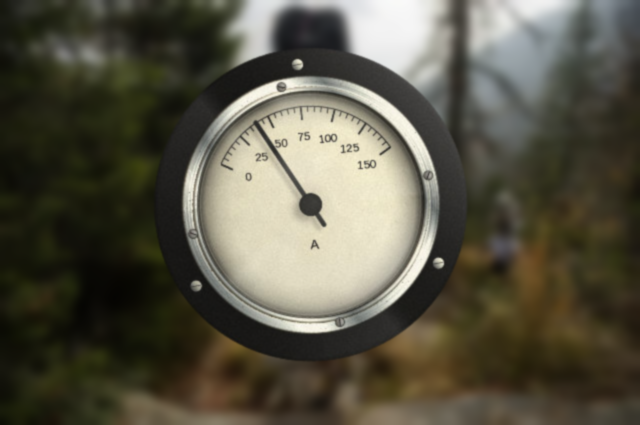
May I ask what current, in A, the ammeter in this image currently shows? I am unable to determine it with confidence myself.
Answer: 40 A
